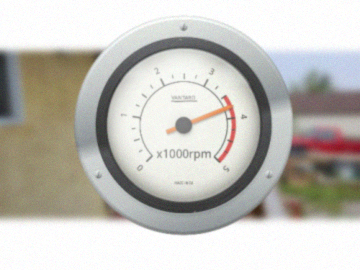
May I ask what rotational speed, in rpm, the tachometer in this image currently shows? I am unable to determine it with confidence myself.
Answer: 3750 rpm
